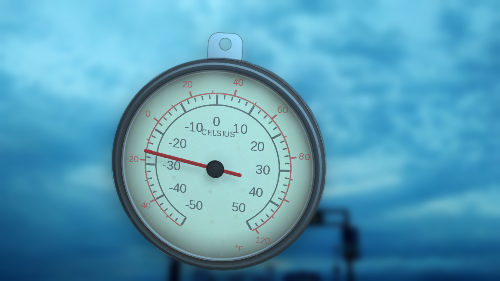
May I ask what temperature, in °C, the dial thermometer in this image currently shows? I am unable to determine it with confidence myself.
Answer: -26 °C
